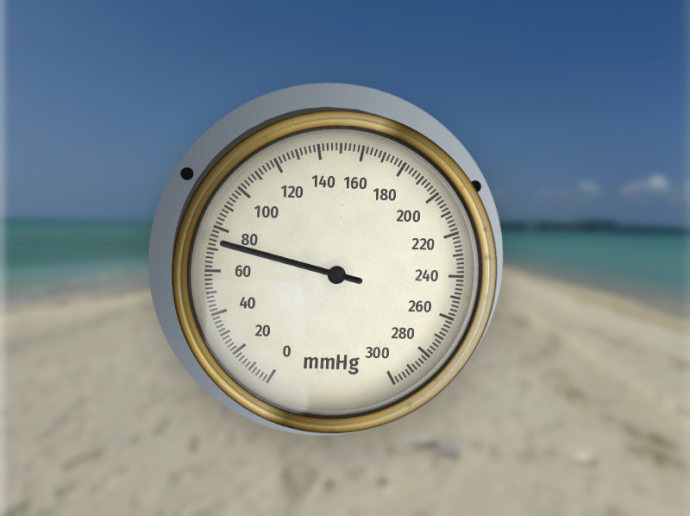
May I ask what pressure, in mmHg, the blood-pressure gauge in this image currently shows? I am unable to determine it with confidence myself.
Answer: 74 mmHg
